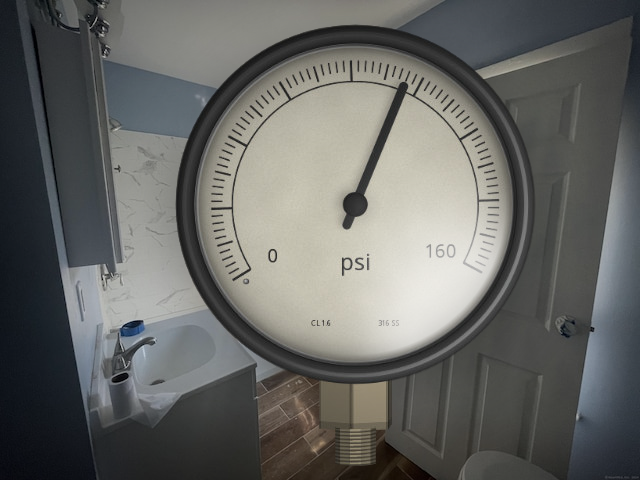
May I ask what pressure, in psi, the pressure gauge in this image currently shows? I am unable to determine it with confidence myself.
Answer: 96 psi
